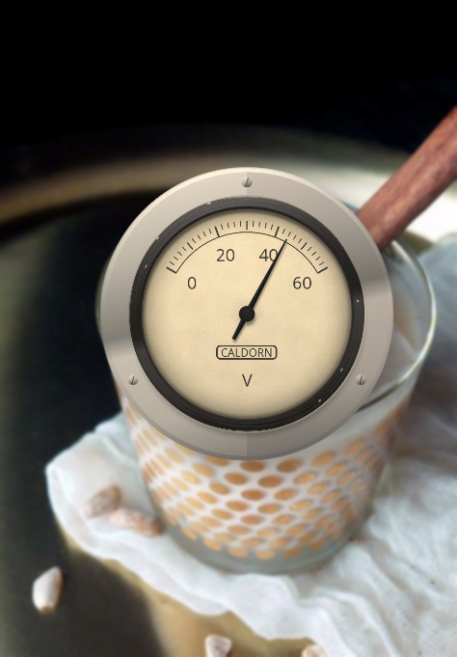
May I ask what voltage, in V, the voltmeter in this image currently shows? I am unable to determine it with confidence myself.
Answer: 44 V
